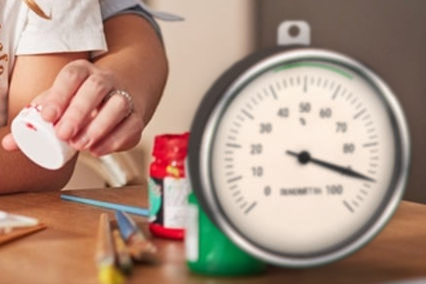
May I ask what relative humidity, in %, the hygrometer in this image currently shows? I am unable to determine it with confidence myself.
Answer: 90 %
